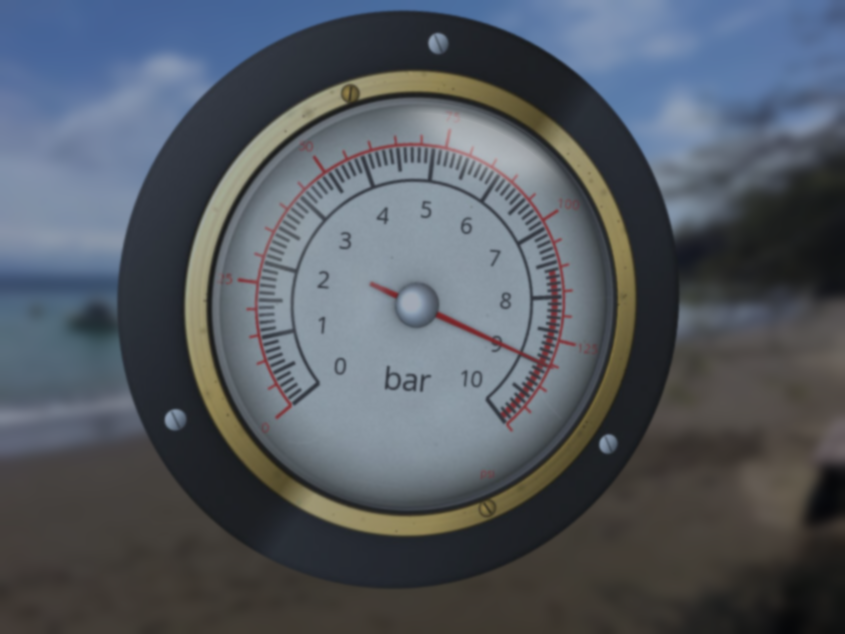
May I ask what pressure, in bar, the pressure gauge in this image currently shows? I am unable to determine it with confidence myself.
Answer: 9 bar
